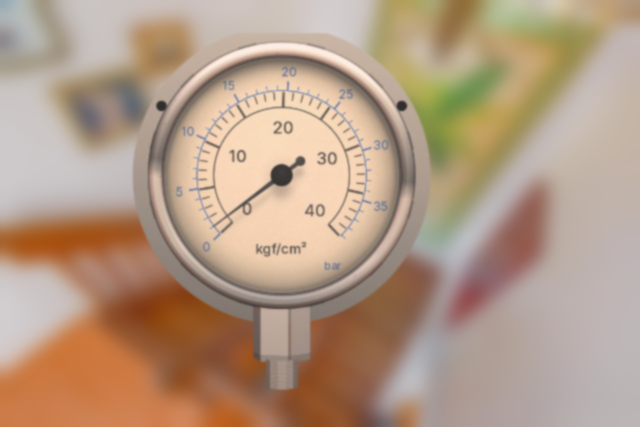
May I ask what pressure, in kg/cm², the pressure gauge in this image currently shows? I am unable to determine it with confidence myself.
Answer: 1 kg/cm²
